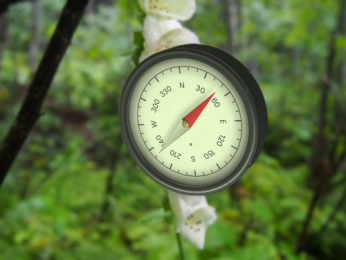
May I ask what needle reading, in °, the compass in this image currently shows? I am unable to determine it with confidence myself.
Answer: 50 °
